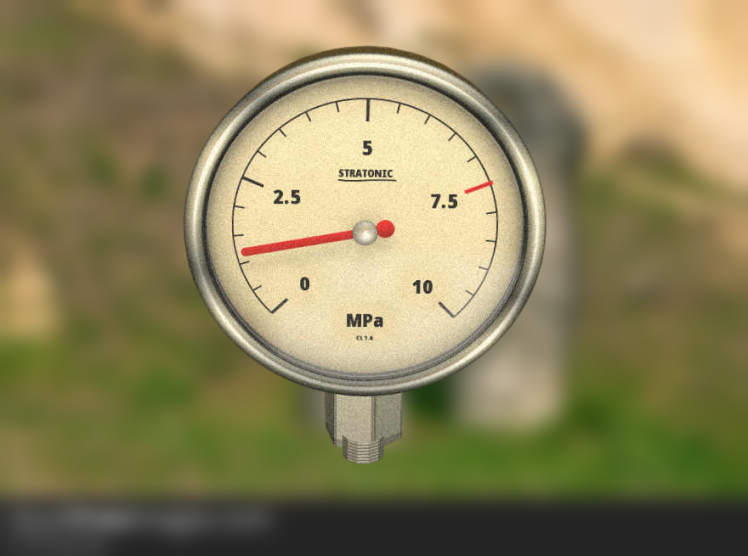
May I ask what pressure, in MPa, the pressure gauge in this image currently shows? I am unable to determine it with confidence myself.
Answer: 1.25 MPa
